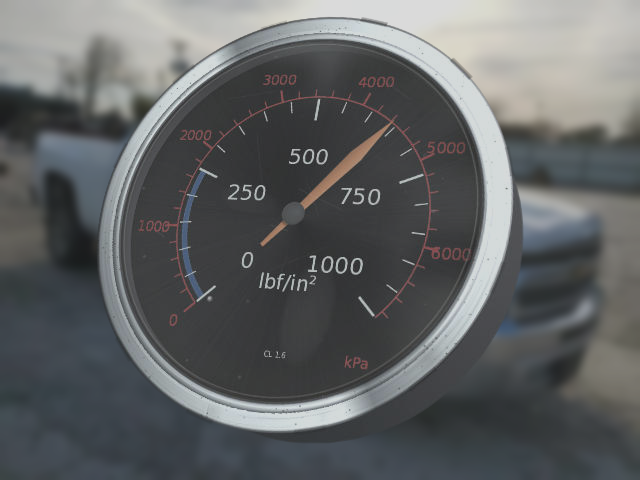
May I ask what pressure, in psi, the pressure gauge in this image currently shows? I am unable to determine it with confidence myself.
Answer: 650 psi
